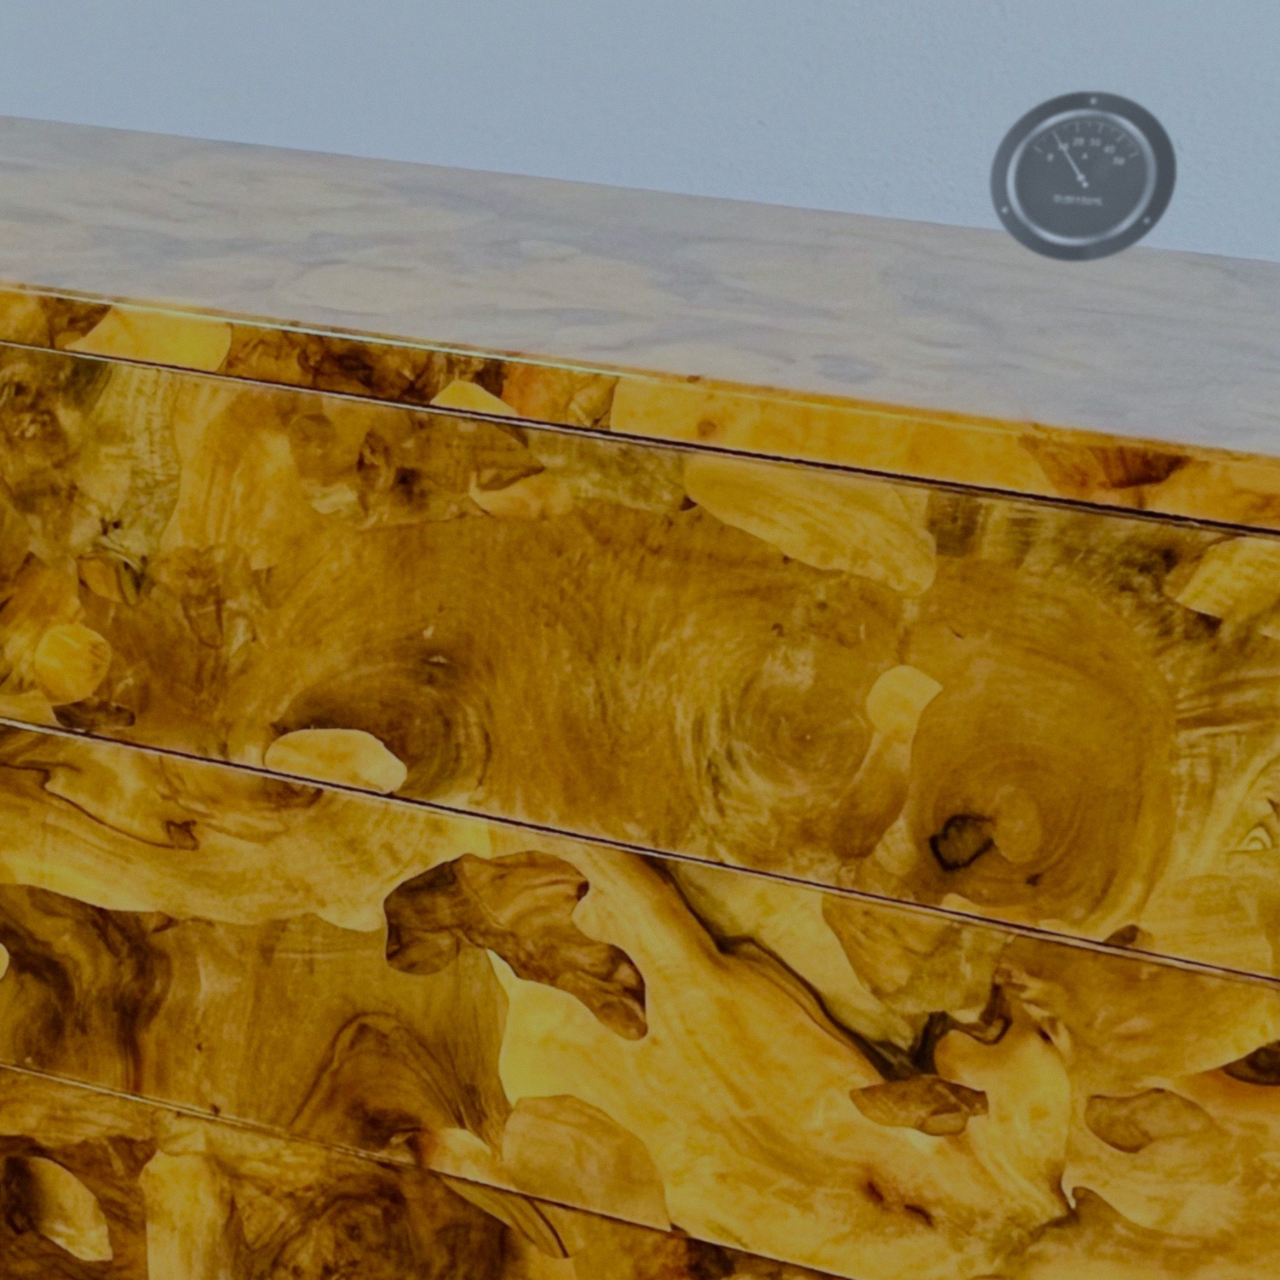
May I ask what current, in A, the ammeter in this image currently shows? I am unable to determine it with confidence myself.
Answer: 10 A
